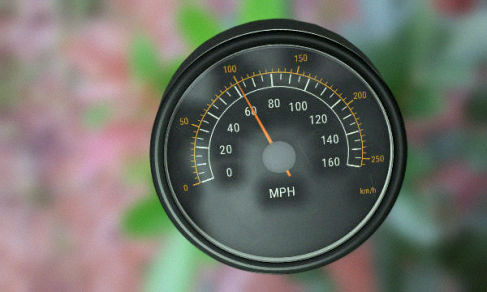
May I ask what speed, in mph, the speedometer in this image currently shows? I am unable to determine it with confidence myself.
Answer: 62.5 mph
